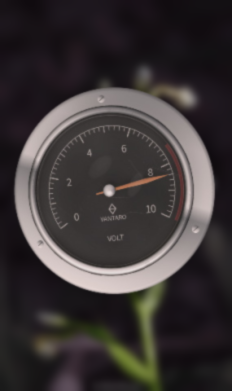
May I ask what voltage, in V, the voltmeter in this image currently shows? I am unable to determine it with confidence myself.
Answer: 8.4 V
